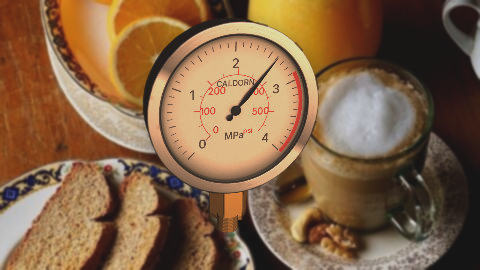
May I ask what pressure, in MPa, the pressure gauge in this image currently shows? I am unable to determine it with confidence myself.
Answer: 2.6 MPa
